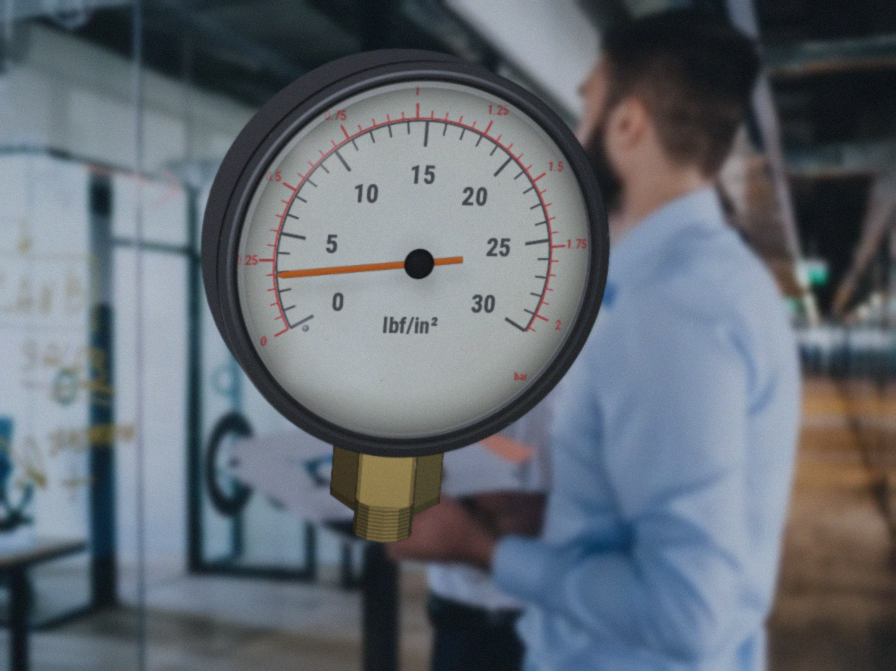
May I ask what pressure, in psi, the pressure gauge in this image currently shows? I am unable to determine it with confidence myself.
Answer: 3 psi
